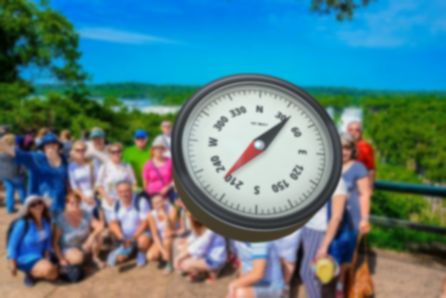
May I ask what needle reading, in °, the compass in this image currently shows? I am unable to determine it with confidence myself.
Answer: 220 °
